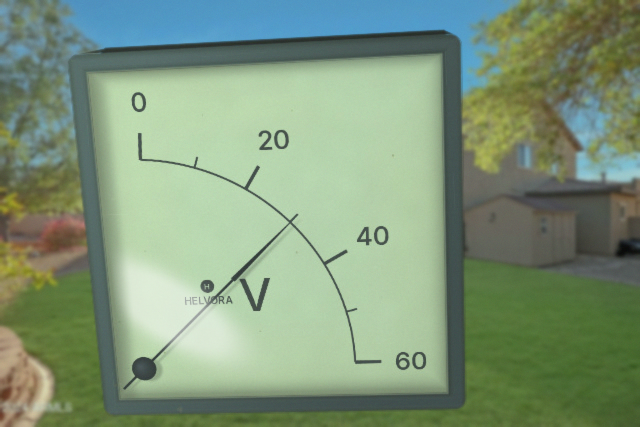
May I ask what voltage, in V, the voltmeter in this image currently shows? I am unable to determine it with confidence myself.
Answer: 30 V
